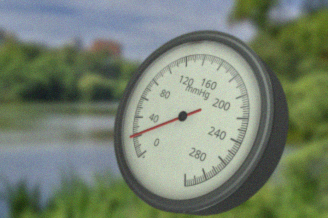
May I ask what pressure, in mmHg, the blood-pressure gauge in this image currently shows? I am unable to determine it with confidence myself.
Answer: 20 mmHg
